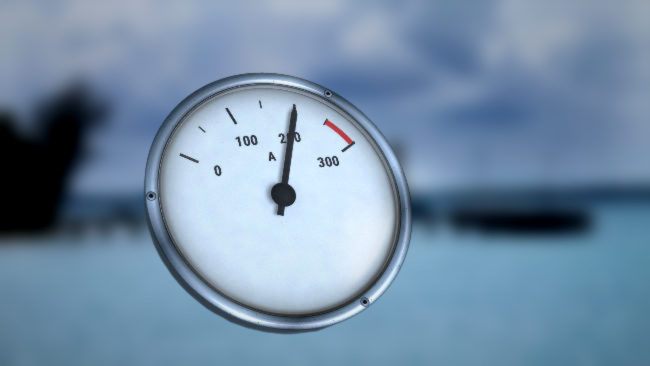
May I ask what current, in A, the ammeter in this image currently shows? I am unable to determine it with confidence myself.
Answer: 200 A
